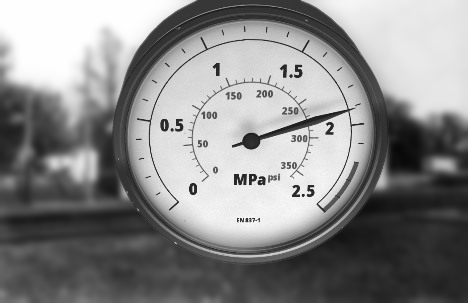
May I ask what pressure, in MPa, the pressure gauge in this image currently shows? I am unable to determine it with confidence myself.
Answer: 1.9 MPa
